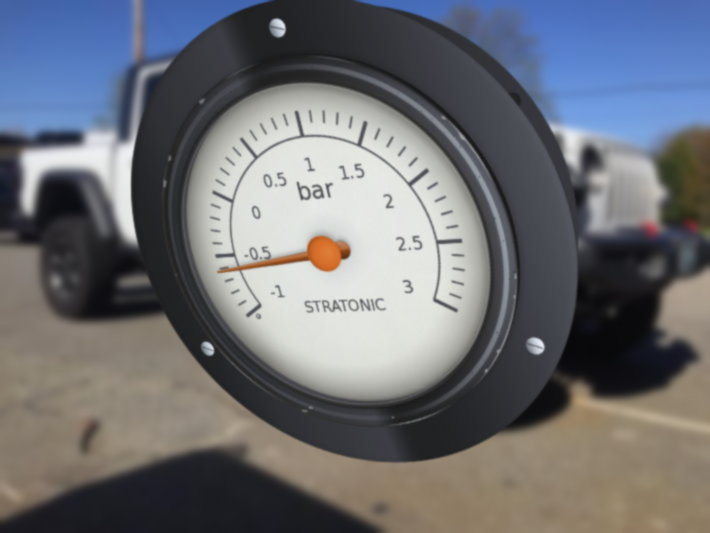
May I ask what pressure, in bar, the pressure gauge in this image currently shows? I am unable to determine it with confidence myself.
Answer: -0.6 bar
